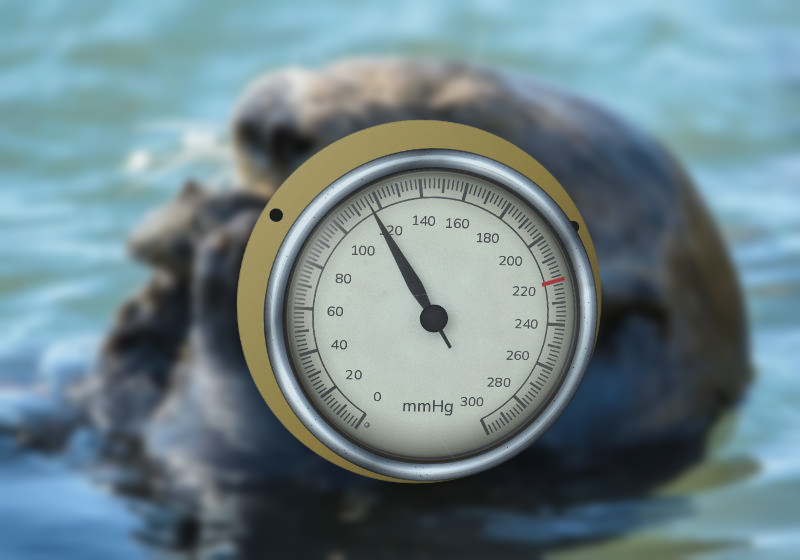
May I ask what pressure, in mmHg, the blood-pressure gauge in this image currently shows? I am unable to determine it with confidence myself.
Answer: 116 mmHg
